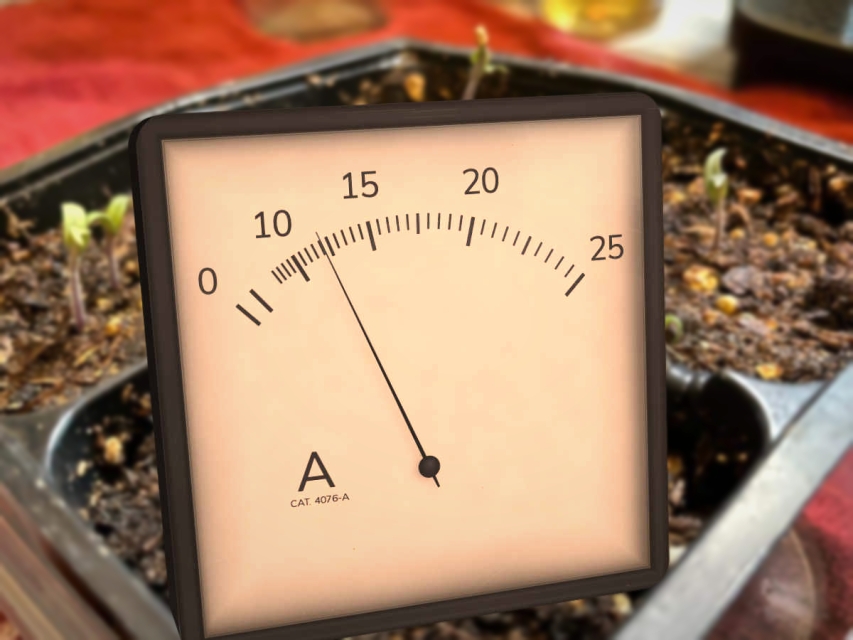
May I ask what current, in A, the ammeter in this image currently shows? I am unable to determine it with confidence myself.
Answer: 12 A
